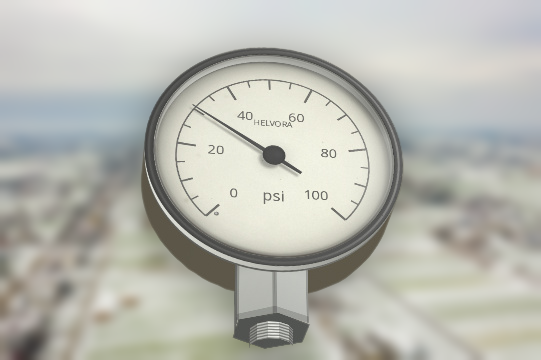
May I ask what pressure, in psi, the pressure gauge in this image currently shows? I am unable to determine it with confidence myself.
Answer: 30 psi
